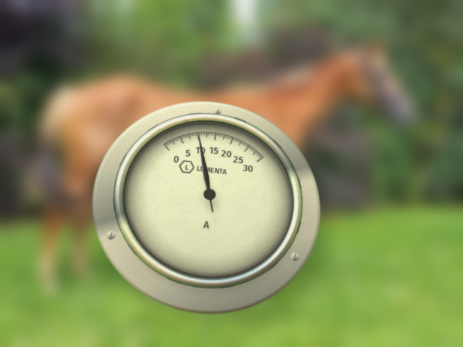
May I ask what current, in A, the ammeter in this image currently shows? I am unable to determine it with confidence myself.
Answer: 10 A
